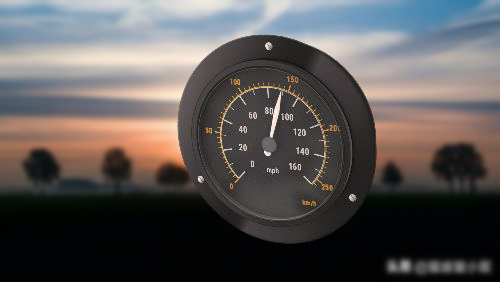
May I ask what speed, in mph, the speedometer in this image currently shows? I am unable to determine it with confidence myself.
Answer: 90 mph
